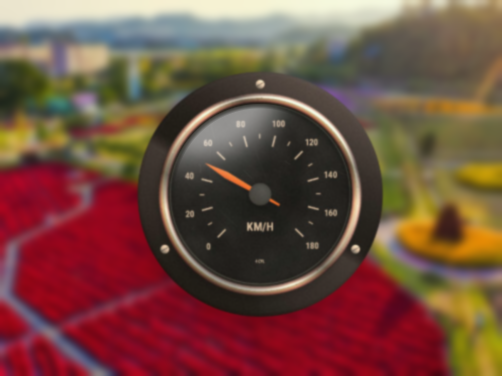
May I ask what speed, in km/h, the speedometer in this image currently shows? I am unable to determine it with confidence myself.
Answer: 50 km/h
